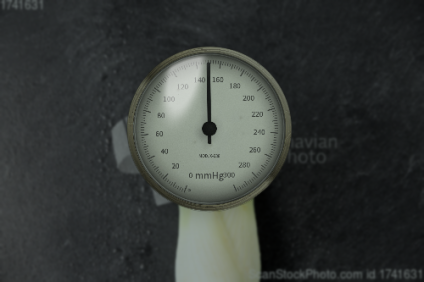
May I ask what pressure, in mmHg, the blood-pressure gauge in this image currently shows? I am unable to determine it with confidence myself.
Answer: 150 mmHg
